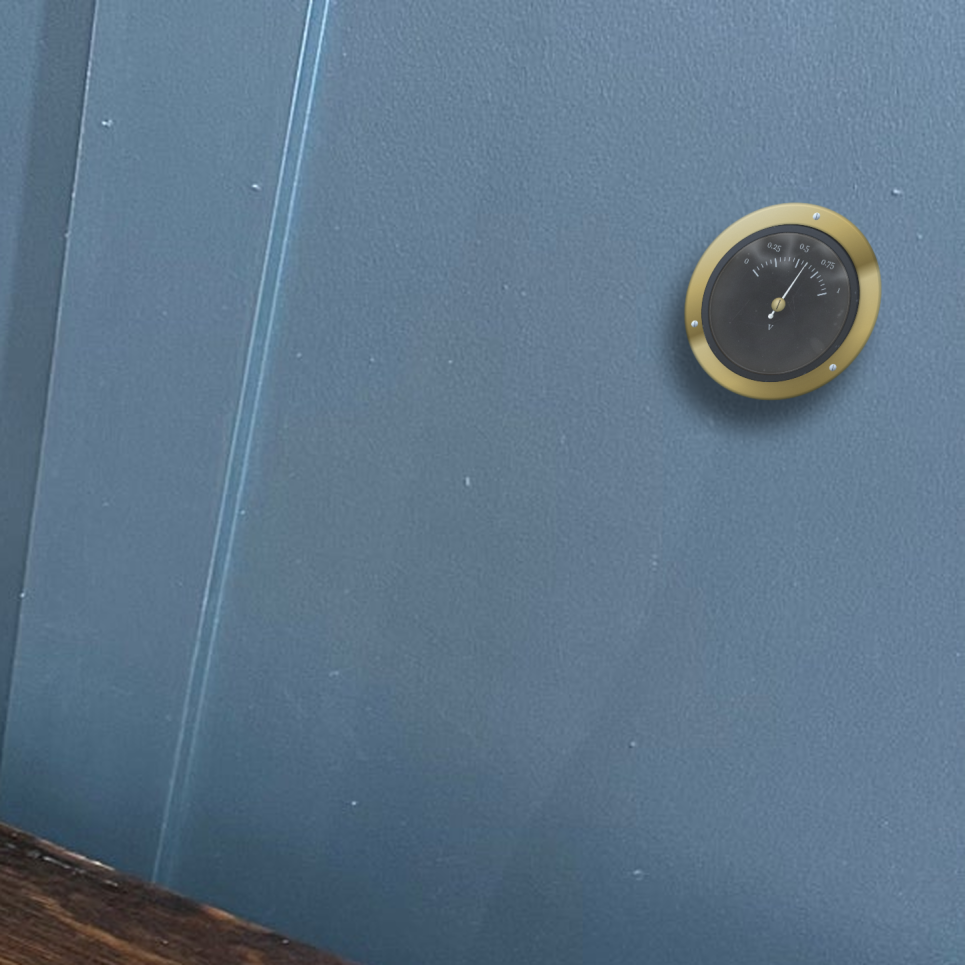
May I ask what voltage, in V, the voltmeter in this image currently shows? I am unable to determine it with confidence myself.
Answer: 0.6 V
